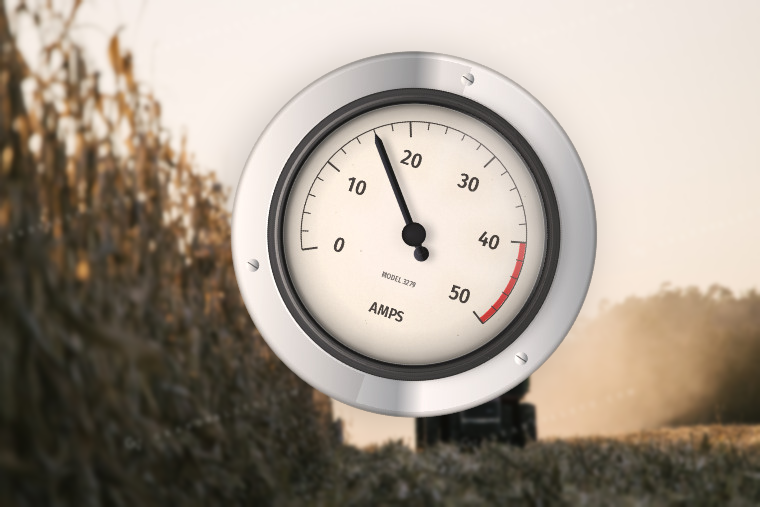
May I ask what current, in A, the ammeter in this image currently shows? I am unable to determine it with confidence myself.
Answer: 16 A
